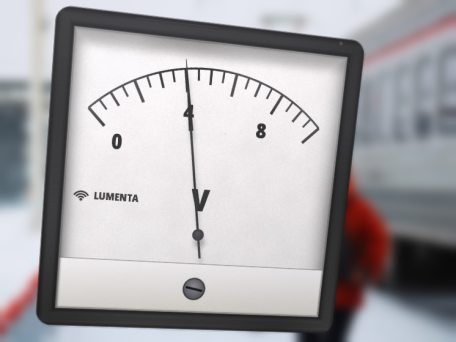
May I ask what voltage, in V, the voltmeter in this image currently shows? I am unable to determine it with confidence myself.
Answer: 4 V
